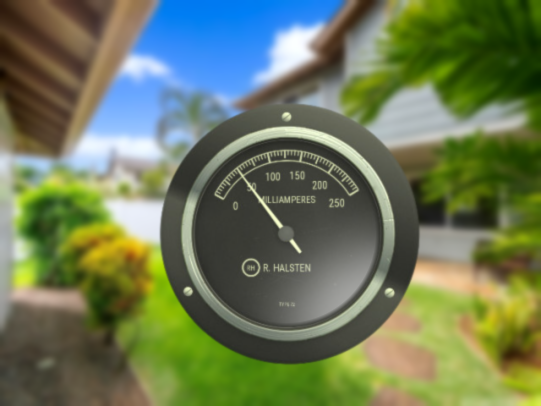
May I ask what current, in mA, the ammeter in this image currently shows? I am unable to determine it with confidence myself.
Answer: 50 mA
